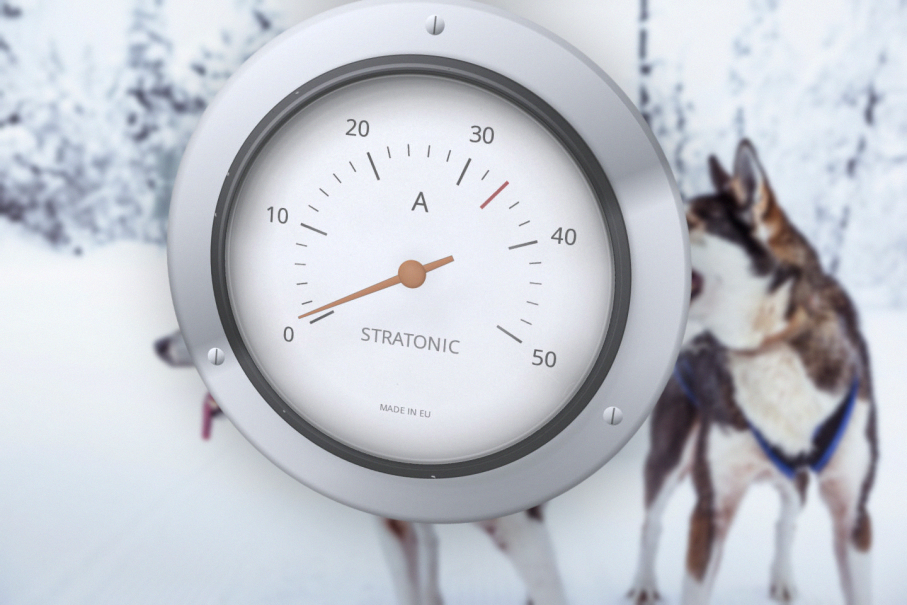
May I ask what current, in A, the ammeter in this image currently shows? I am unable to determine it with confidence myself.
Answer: 1 A
